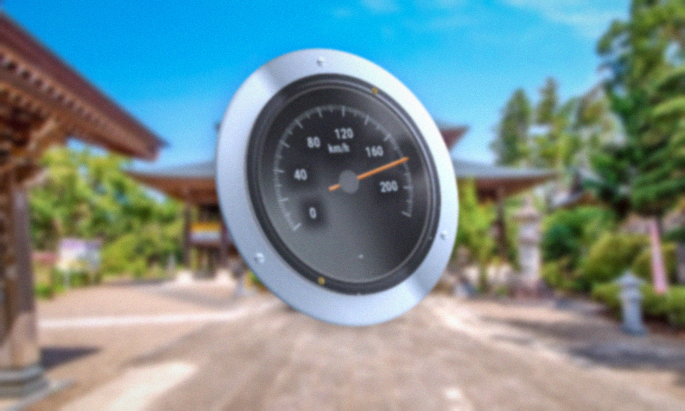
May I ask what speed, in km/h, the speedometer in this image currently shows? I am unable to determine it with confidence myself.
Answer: 180 km/h
